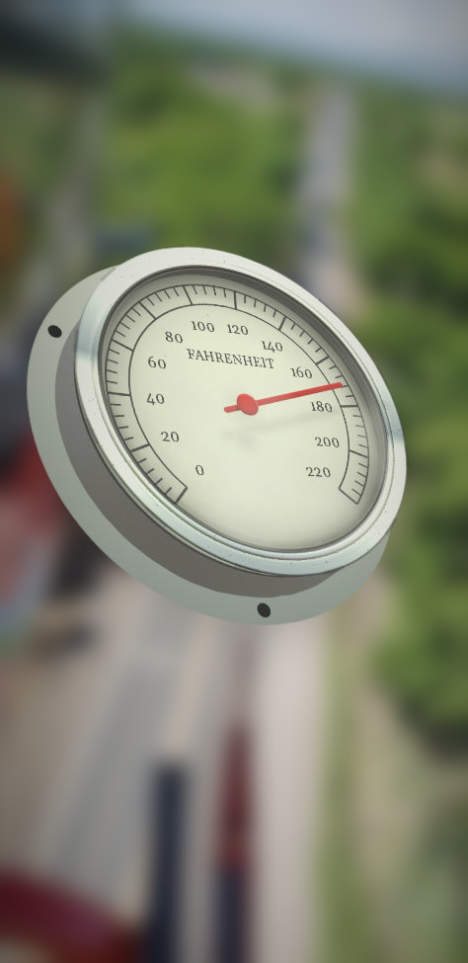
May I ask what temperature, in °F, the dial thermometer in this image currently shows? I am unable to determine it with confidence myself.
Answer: 172 °F
